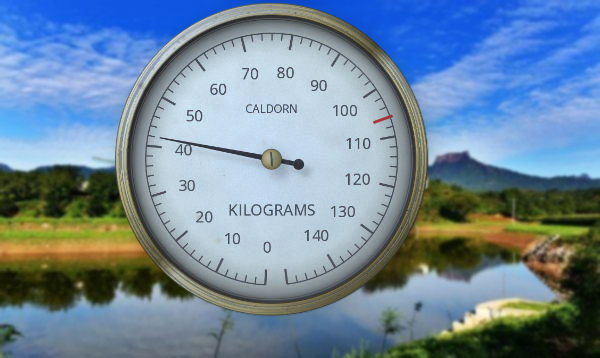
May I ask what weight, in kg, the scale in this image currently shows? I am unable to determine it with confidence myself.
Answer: 42 kg
